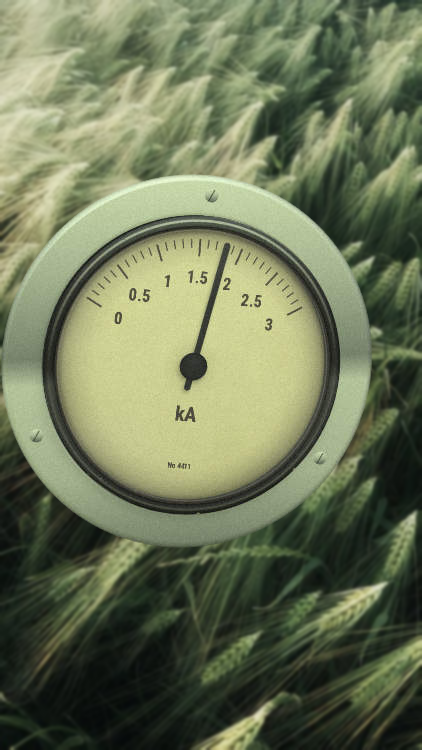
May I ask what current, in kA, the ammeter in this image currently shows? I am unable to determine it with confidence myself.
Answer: 1.8 kA
